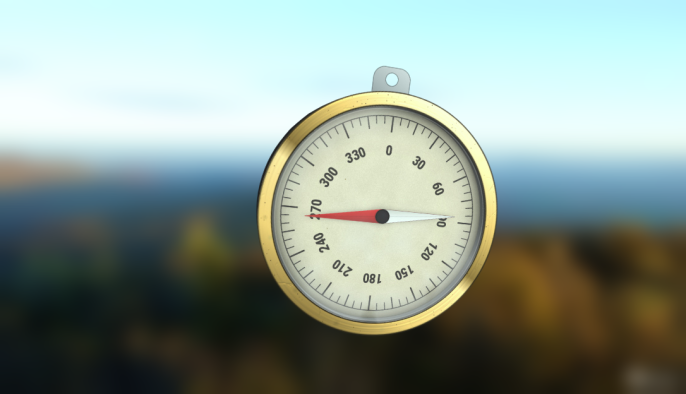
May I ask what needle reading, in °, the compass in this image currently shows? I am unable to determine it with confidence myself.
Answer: 265 °
